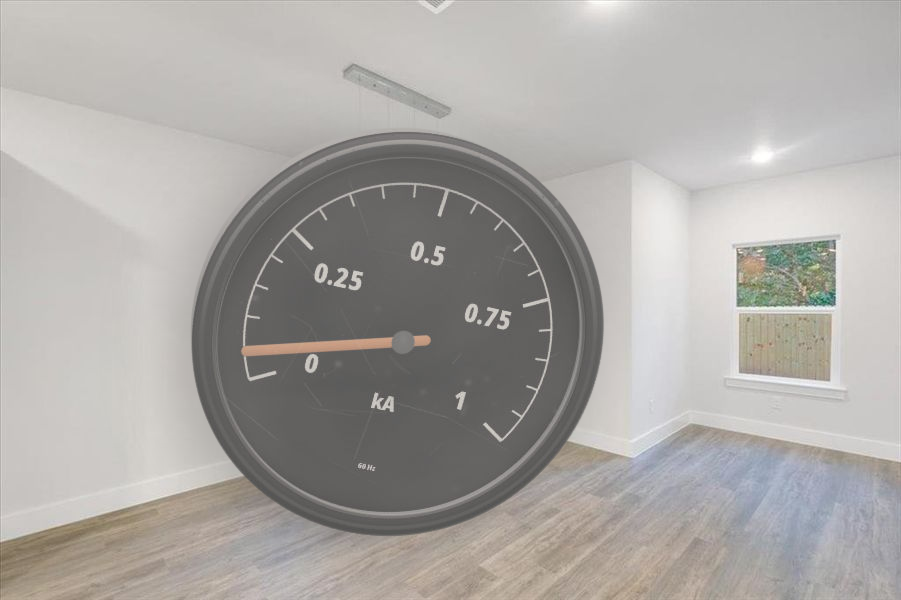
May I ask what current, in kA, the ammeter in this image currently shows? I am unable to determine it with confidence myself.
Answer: 0.05 kA
